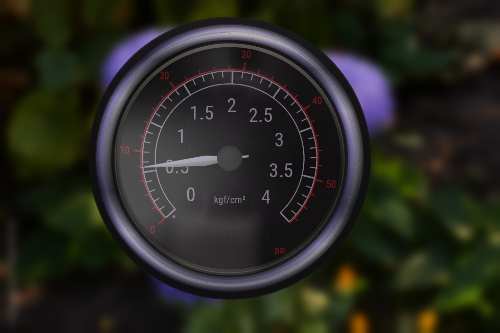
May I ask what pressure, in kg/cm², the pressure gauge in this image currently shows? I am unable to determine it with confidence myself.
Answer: 0.55 kg/cm²
